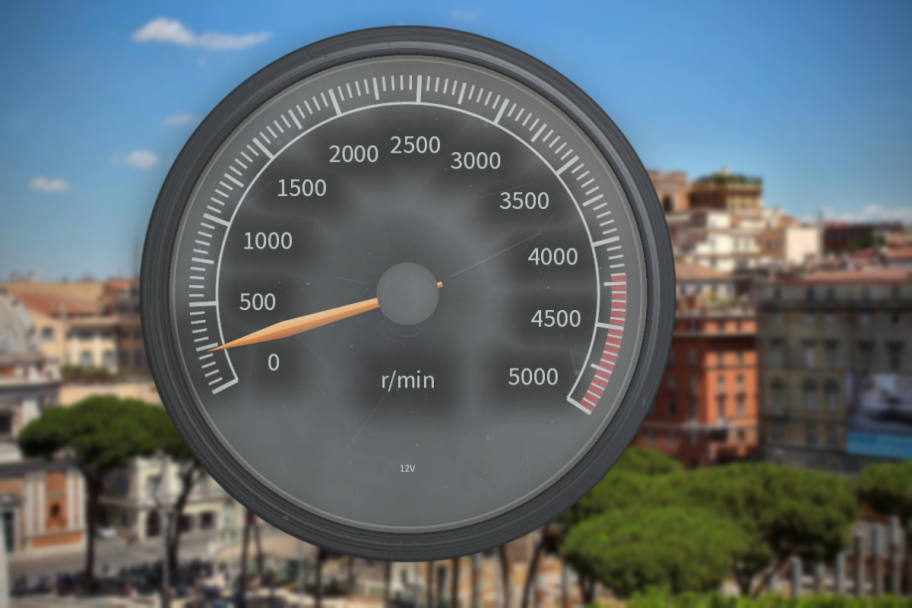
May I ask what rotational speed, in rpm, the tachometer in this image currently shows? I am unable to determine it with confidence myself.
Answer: 225 rpm
